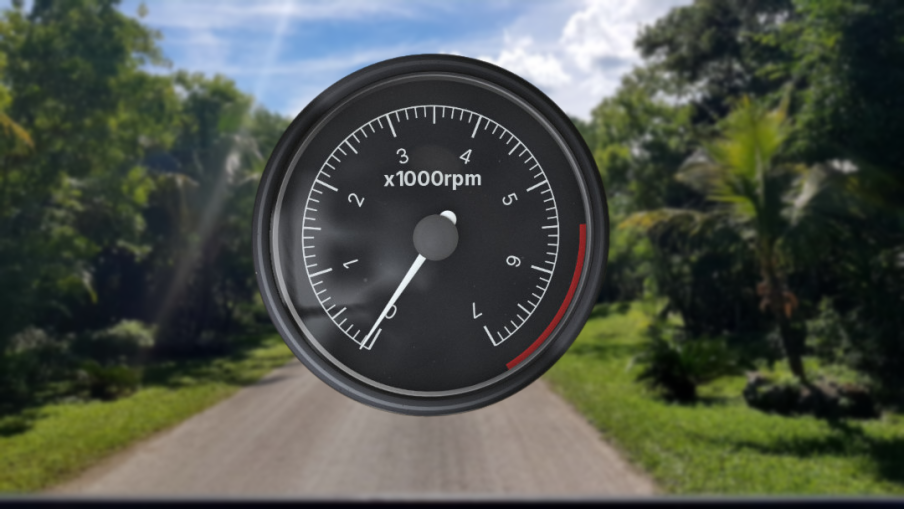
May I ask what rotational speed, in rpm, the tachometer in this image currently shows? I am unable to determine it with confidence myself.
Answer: 100 rpm
